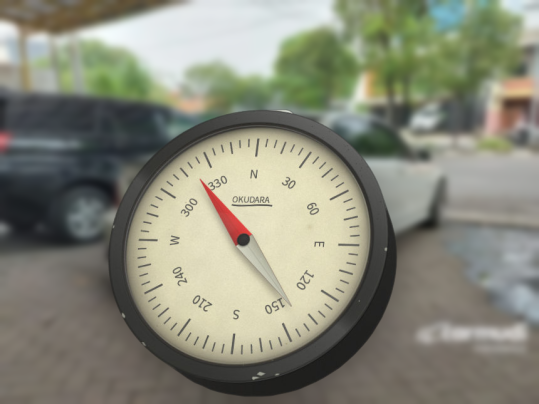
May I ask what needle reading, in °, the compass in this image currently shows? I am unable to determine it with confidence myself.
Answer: 320 °
